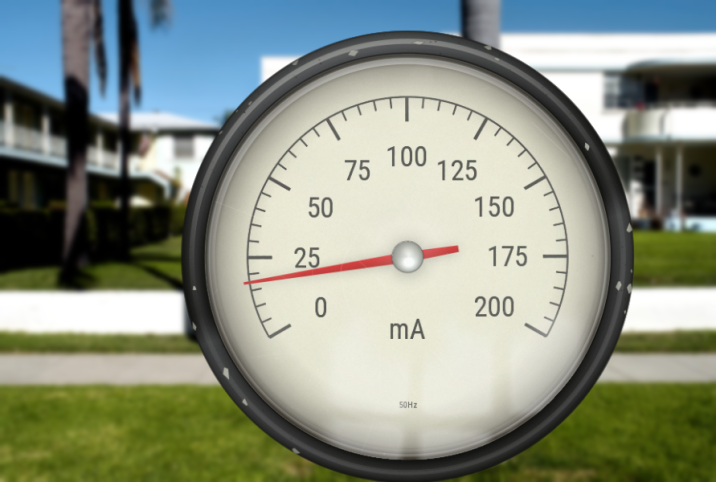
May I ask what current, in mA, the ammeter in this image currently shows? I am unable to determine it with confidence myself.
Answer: 17.5 mA
